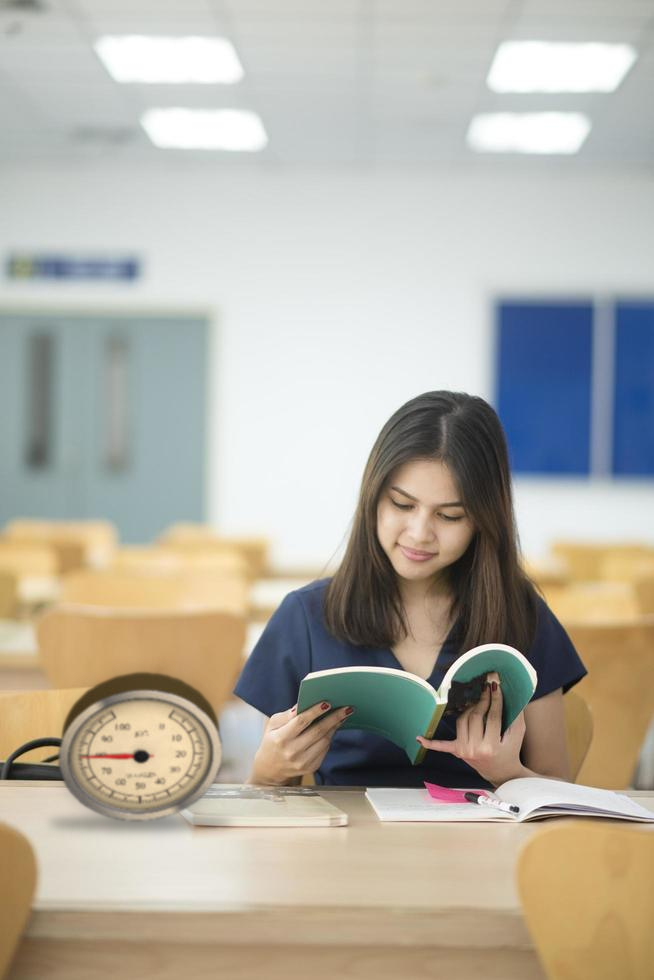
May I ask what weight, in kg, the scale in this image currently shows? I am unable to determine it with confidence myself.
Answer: 80 kg
